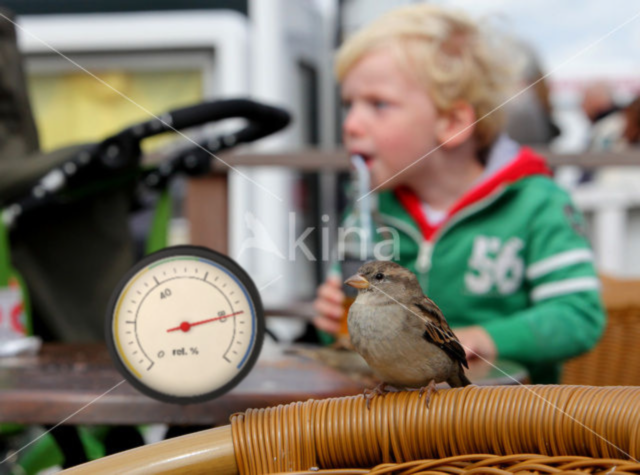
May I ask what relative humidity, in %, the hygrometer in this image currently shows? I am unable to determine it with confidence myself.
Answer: 80 %
